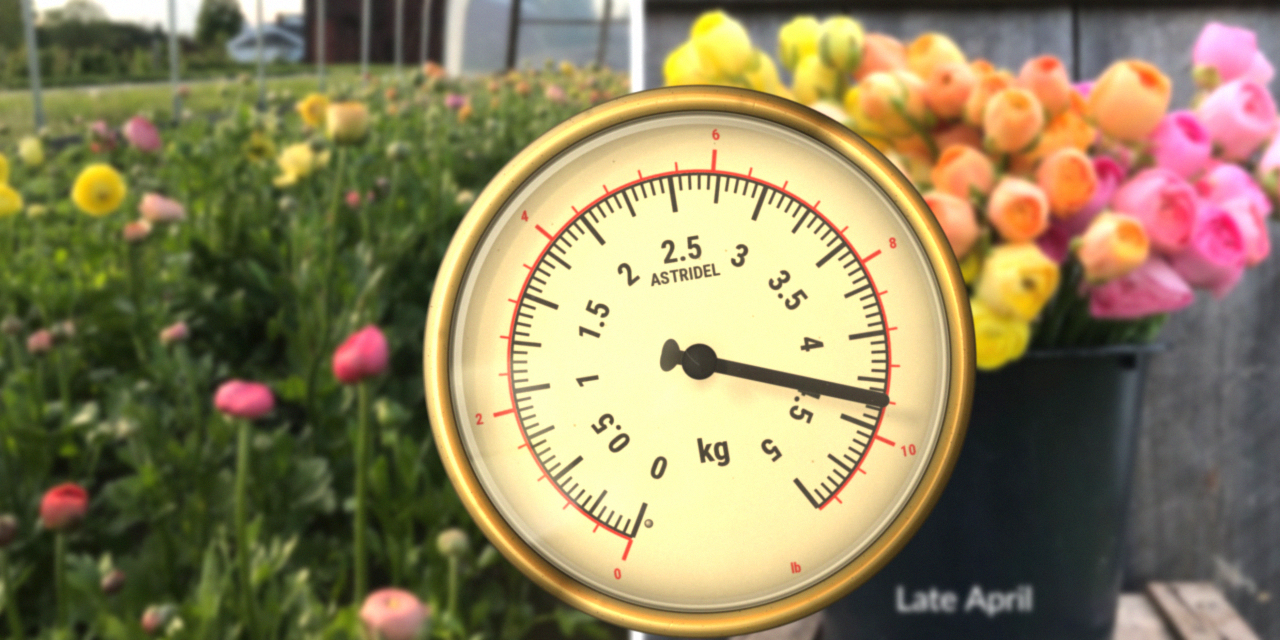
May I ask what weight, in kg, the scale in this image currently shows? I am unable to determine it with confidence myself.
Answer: 4.35 kg
